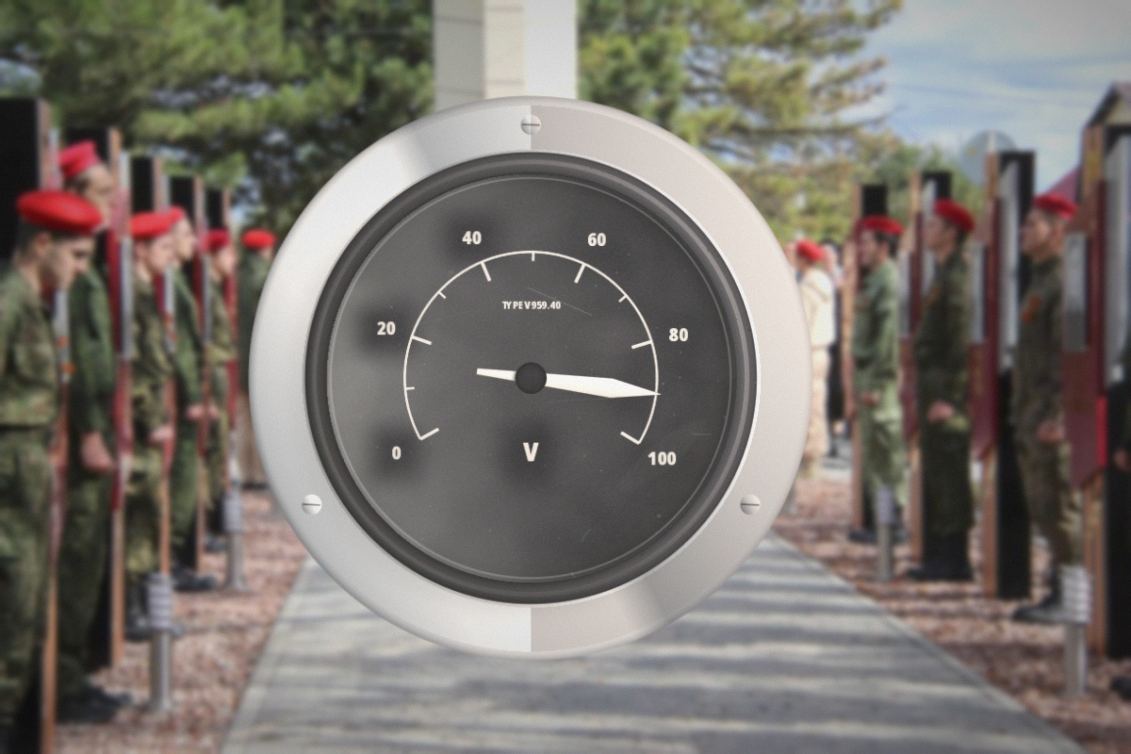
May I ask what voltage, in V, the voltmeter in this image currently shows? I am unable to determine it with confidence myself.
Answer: 90 V
